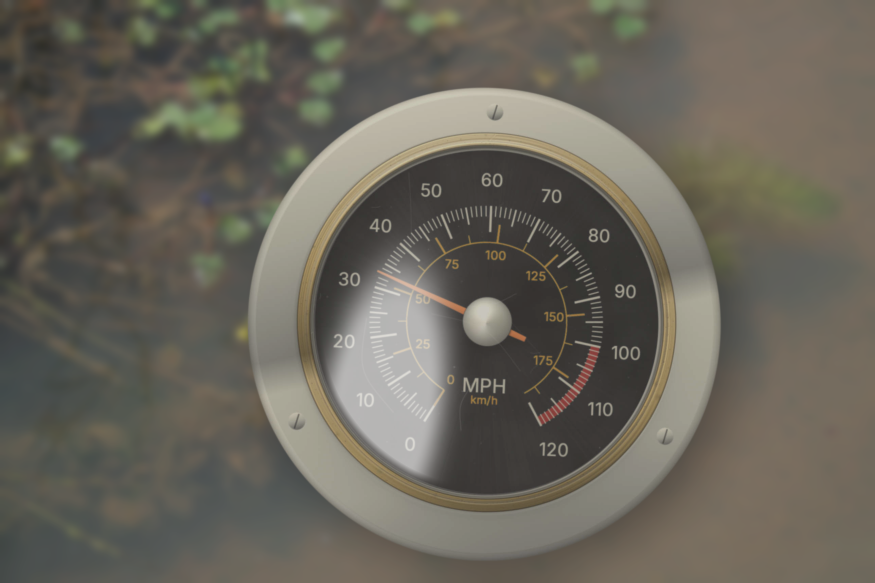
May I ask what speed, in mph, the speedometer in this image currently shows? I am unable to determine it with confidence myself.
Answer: 33 mph
